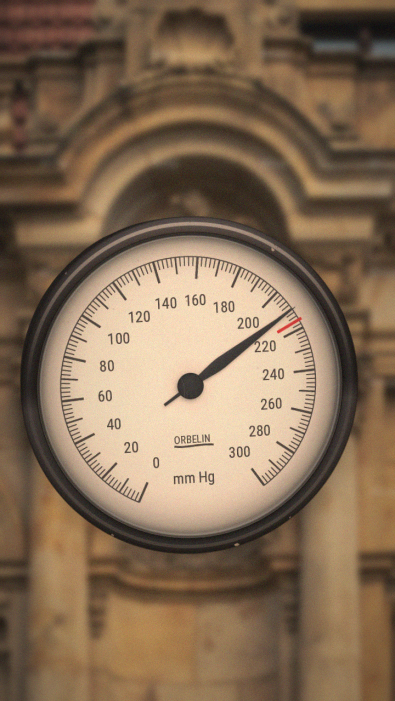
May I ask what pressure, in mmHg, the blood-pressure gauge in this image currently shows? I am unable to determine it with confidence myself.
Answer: 210 mmHg
